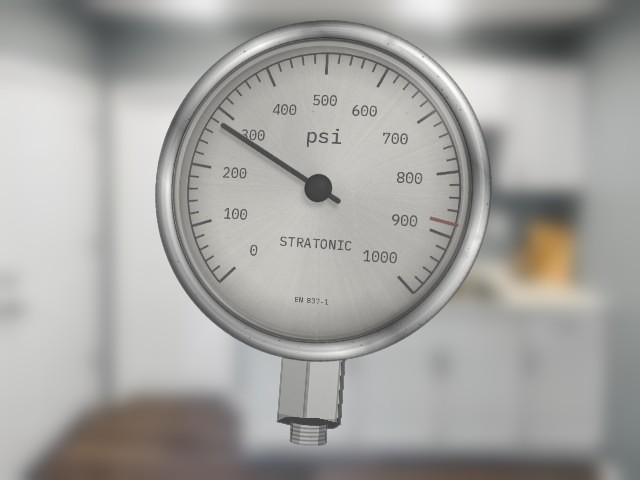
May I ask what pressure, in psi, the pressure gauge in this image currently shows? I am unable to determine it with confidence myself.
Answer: 280 psi
